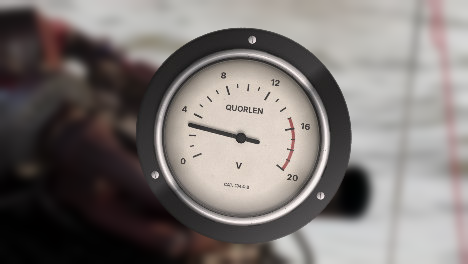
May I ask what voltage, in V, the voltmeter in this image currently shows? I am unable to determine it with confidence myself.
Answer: 3 V
